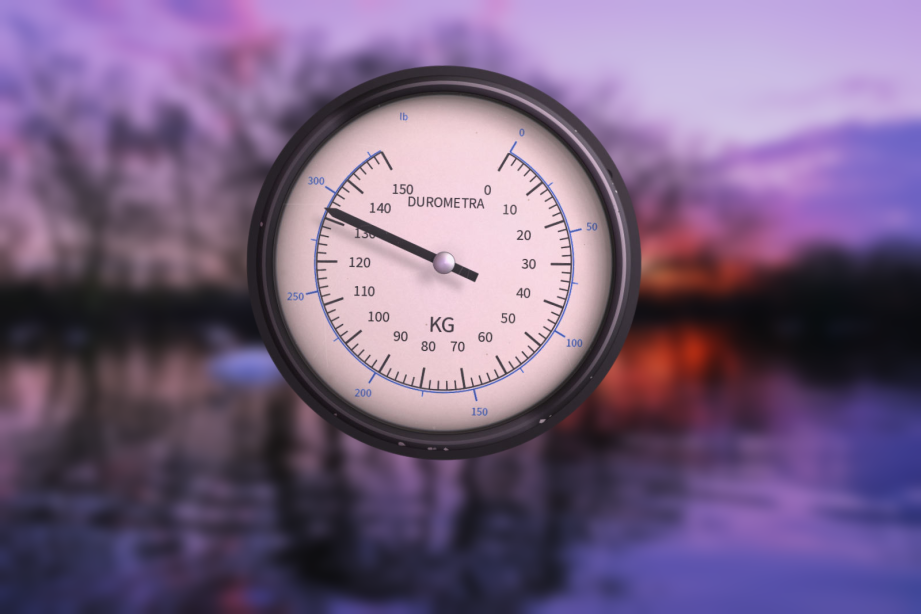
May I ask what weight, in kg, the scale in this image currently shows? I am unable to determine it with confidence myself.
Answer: 132 kg
